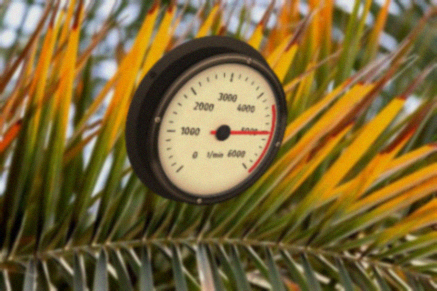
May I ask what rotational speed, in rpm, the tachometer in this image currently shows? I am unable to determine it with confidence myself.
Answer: 5000 rpm
